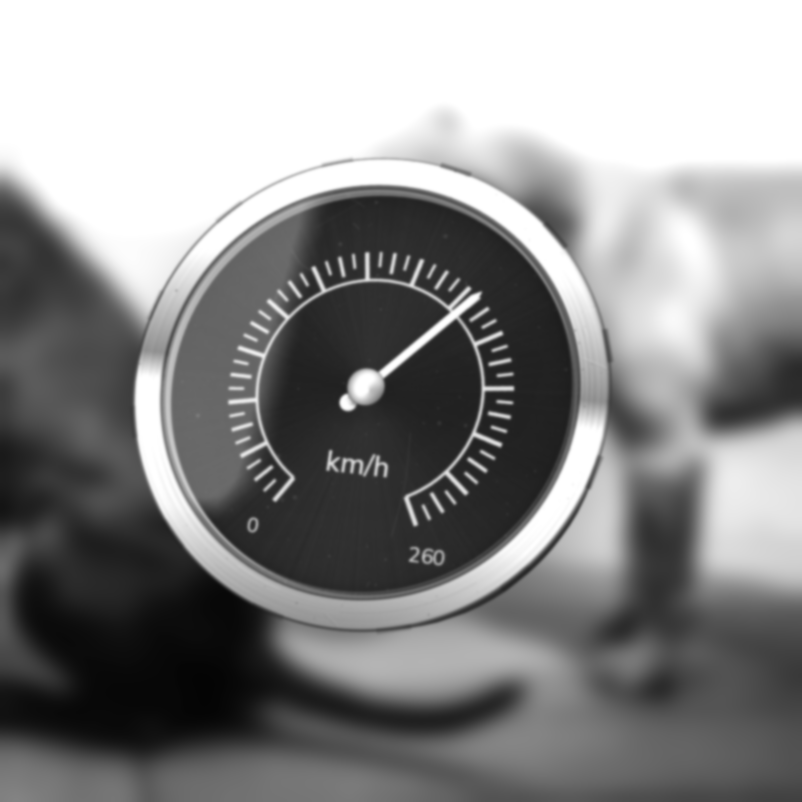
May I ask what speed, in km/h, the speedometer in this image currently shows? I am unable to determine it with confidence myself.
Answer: 165 km/h
